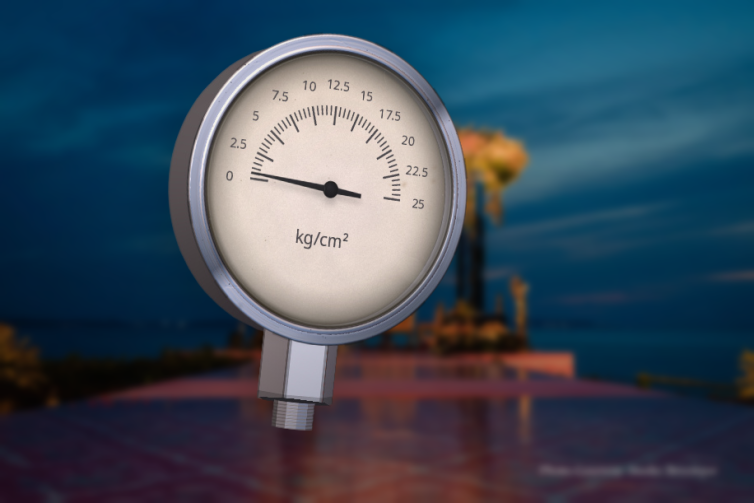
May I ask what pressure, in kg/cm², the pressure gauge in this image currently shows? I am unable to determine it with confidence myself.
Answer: 0.5 kg/cm²
